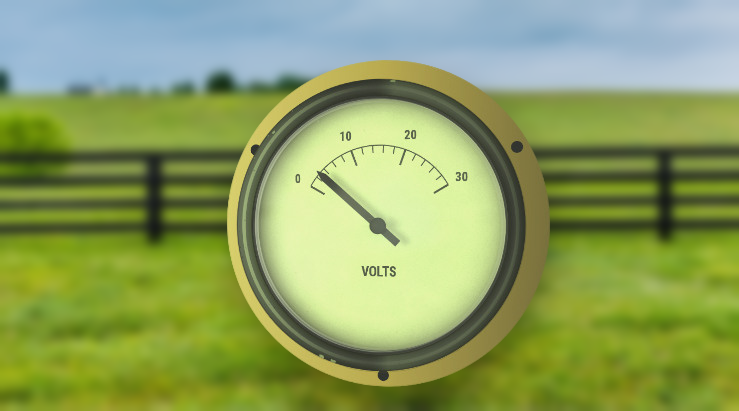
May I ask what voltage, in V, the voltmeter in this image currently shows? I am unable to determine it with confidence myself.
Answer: 3 V
